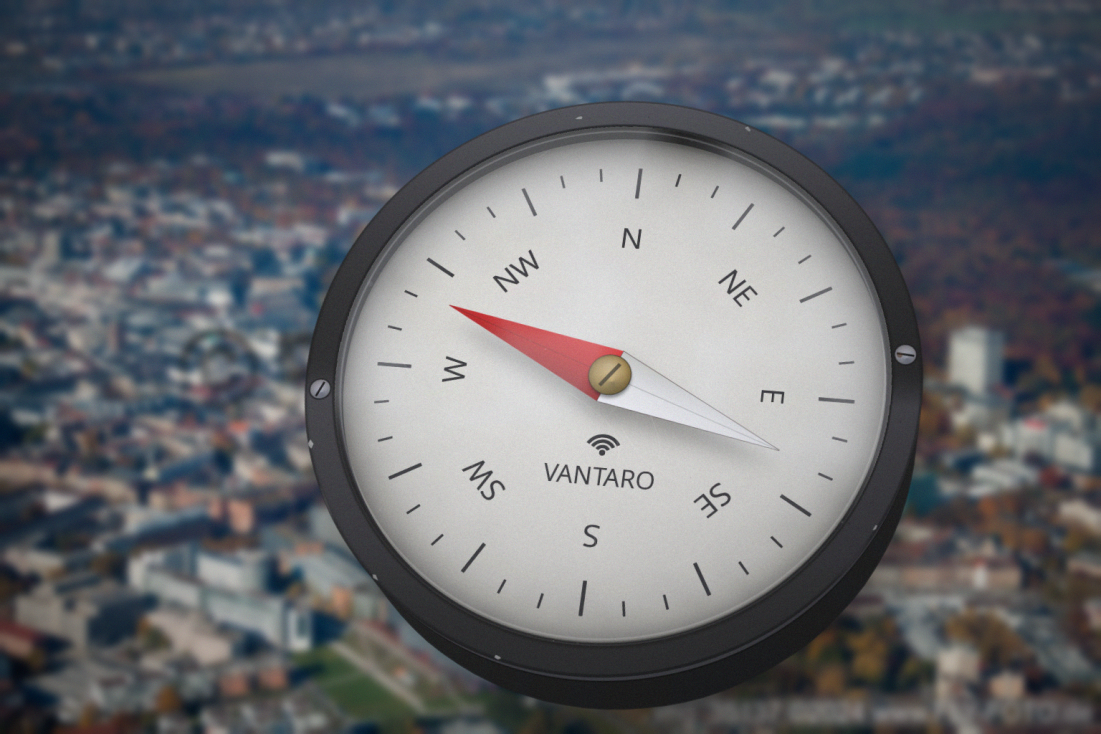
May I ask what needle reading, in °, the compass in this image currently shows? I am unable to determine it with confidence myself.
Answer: 290 °
